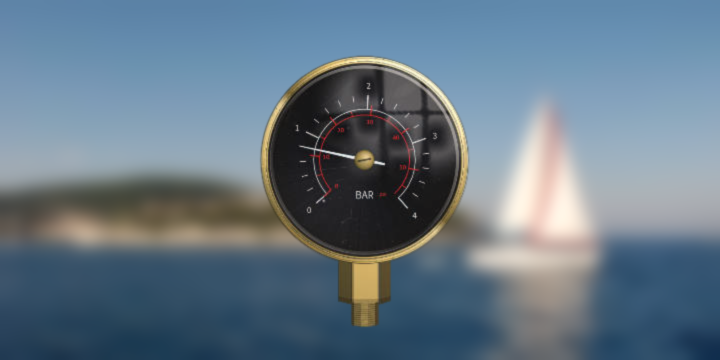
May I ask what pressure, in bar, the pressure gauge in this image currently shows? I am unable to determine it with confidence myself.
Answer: 0.8 bar
